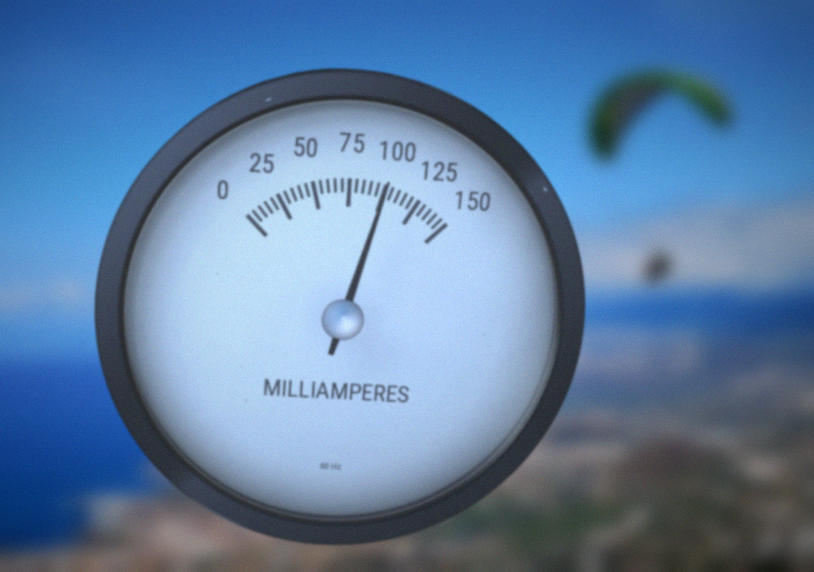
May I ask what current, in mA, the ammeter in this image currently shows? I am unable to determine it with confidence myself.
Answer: 100 mA
